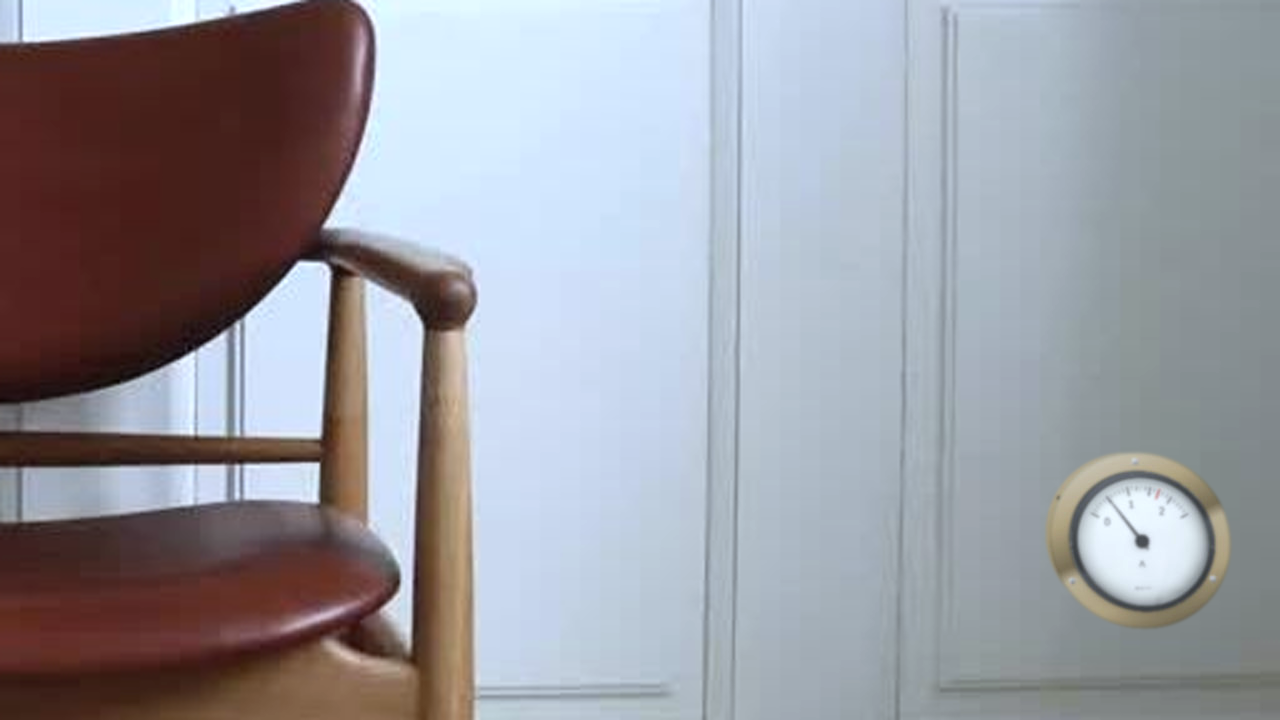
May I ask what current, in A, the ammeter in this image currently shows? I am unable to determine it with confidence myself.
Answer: 0.5 A
